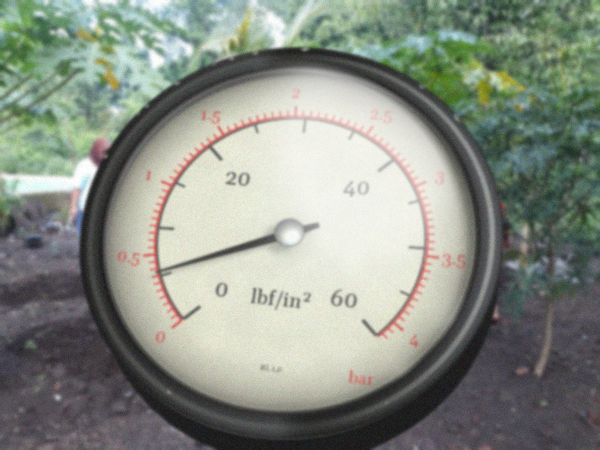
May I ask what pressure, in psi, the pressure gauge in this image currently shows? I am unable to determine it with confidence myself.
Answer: 5 psi
